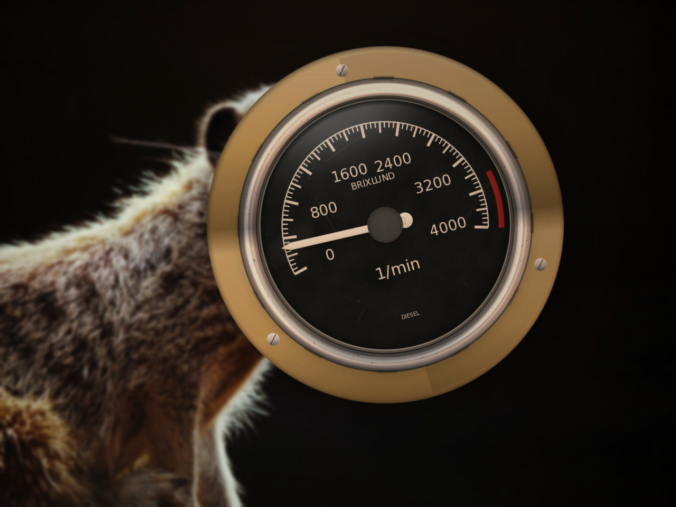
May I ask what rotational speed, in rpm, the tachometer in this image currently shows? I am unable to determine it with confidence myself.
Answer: 300 rpm
